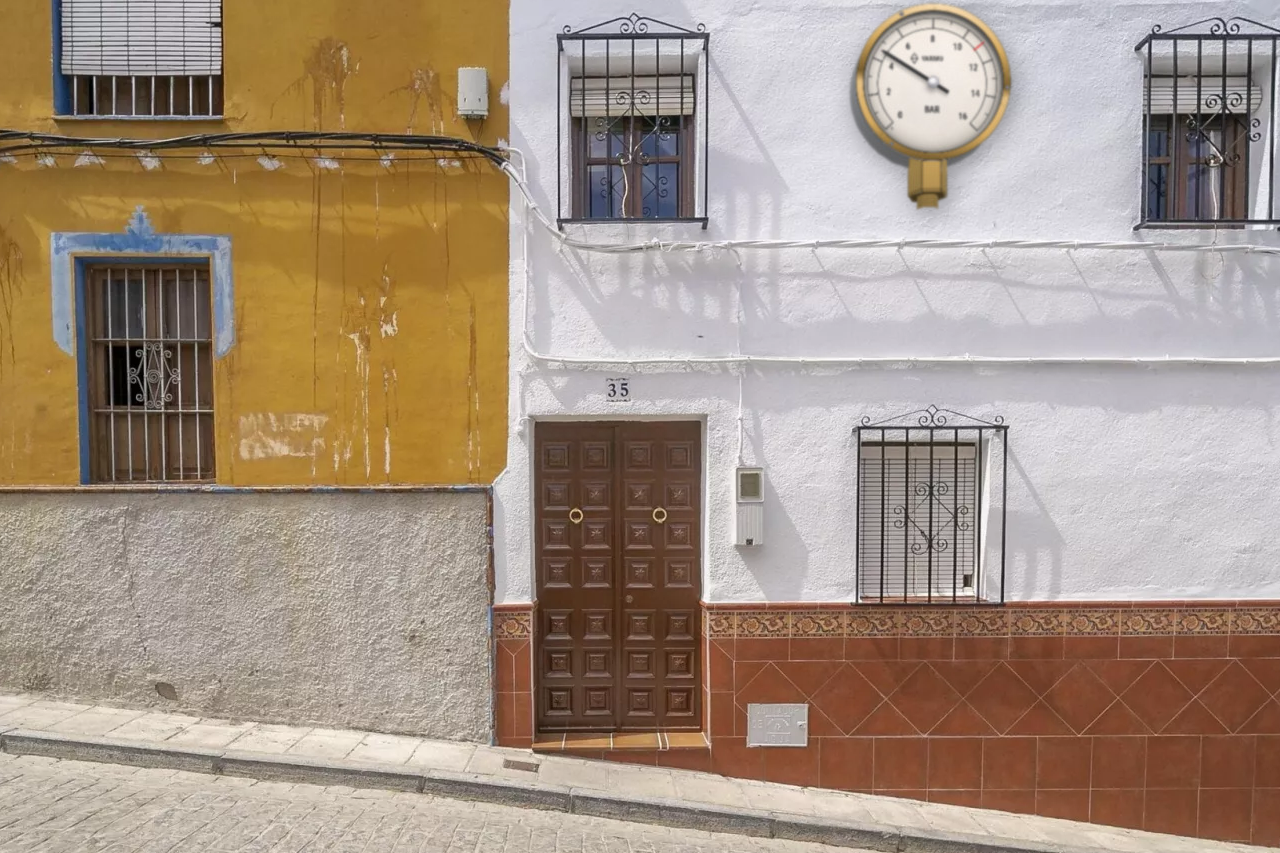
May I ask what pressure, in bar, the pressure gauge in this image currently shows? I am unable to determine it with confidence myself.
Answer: 4.5 bar
